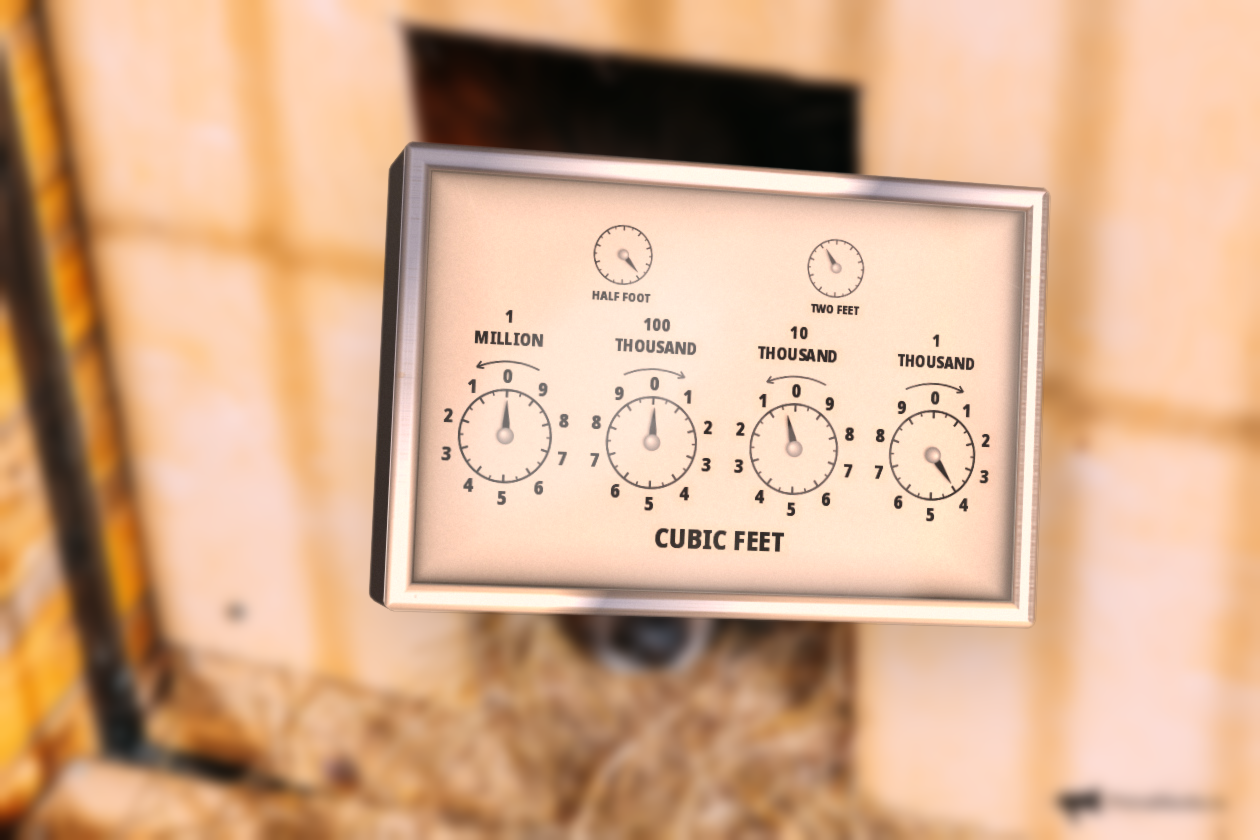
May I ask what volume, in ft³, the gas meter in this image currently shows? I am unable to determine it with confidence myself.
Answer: 400 ft³
